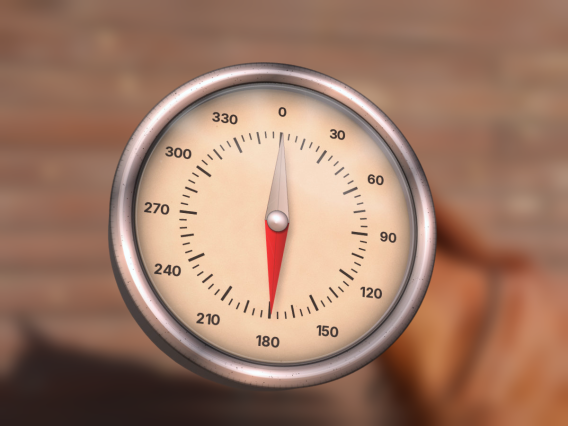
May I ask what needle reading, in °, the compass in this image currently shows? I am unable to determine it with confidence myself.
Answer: 180 °
